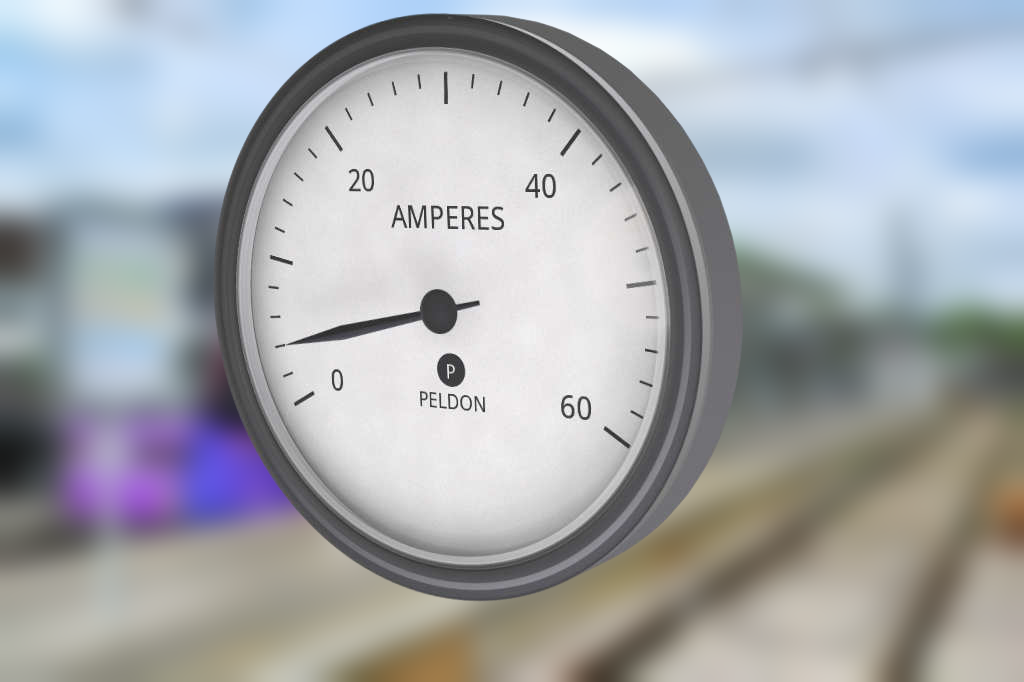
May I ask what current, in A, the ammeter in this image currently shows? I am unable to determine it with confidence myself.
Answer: 4 A
